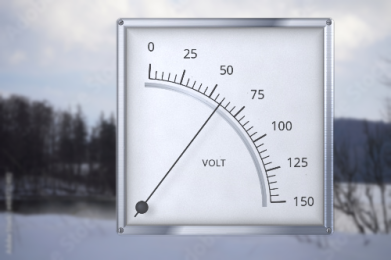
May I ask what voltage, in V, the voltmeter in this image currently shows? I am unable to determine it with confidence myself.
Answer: 60 V
